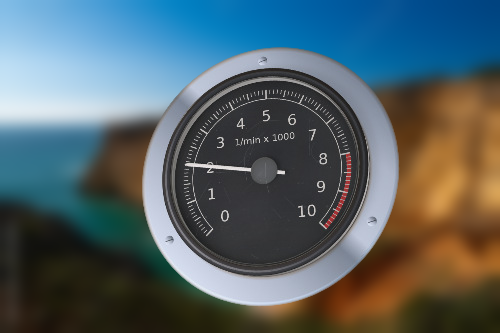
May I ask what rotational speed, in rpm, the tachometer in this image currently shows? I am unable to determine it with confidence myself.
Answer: 2000 rpm
